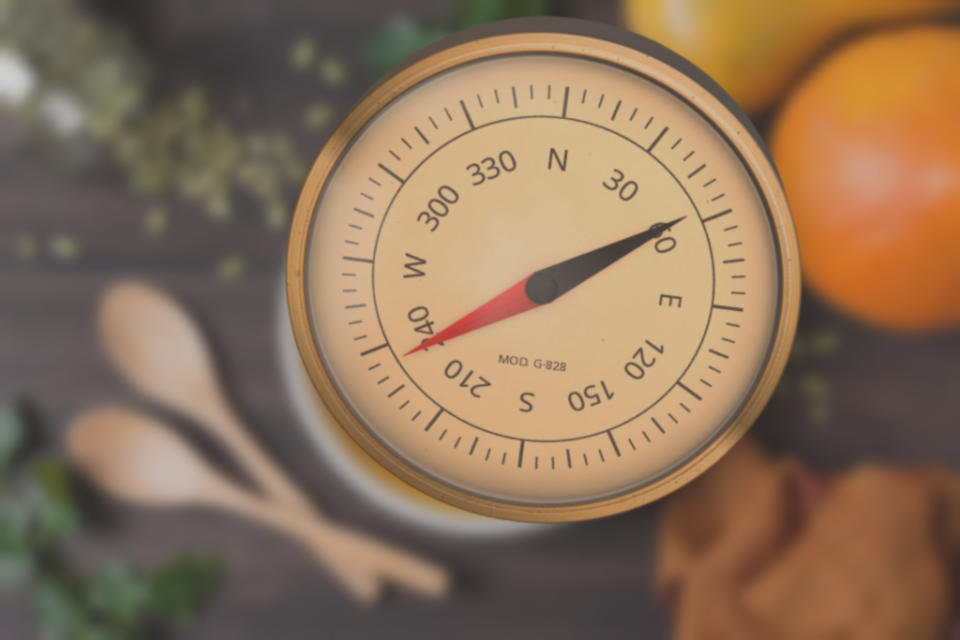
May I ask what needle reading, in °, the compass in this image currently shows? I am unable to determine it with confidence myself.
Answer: 235 °
